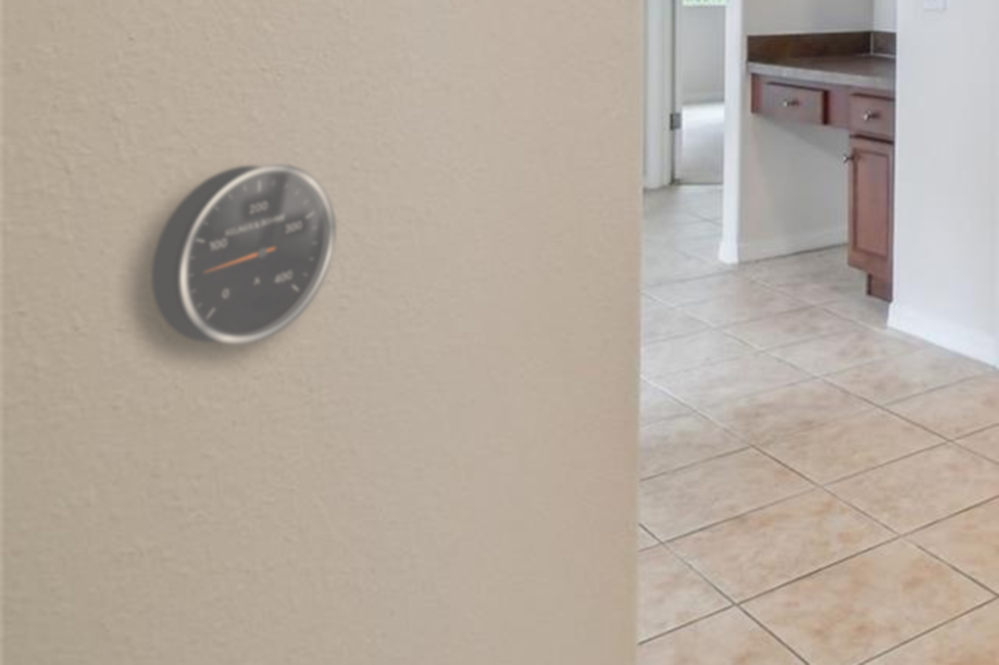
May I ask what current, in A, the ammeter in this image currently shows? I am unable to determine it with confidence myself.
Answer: 60 A
